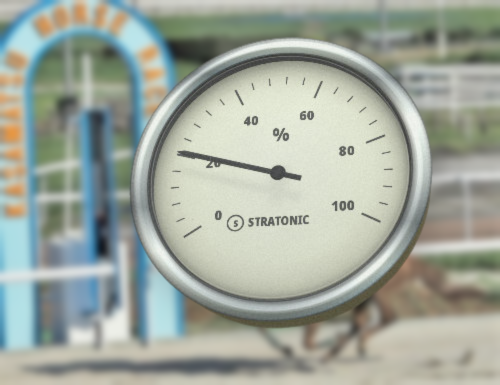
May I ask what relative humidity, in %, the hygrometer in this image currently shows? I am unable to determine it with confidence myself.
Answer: 20 %
